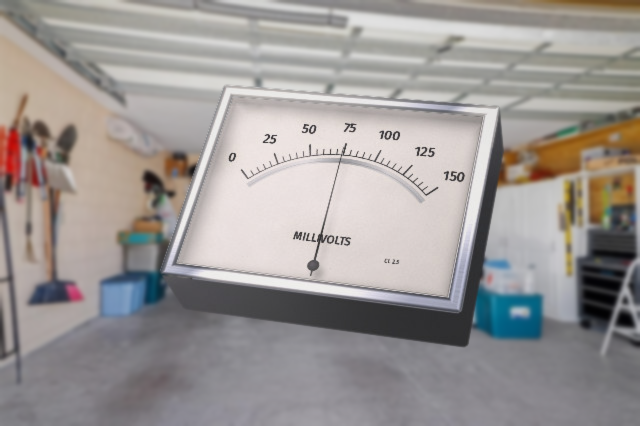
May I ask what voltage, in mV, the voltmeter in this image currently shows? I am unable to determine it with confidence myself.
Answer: 75 mV
